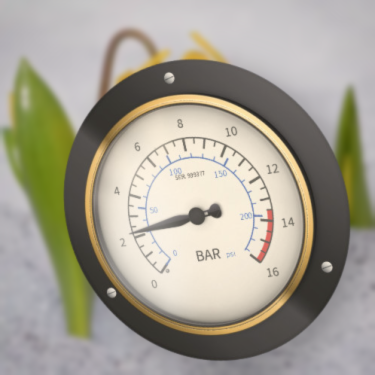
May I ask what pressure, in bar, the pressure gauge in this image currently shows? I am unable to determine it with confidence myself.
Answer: 2.25 bar
